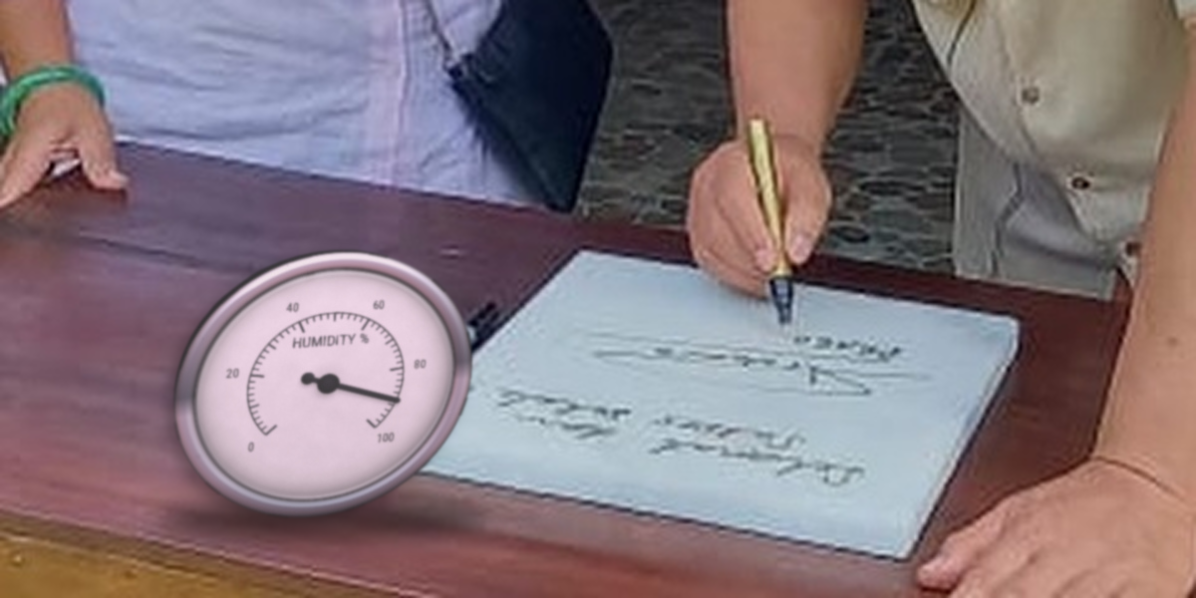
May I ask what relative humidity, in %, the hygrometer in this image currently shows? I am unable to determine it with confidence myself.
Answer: 90 %
